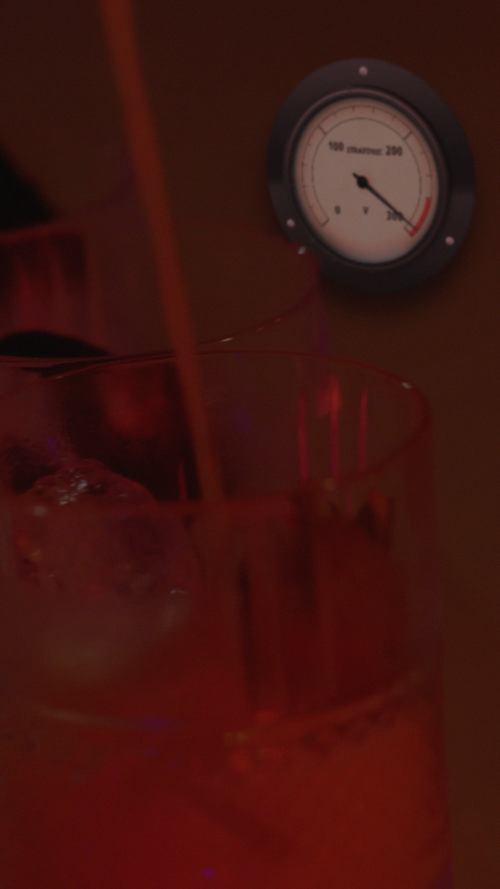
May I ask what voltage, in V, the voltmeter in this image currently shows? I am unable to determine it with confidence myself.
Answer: 290 V
